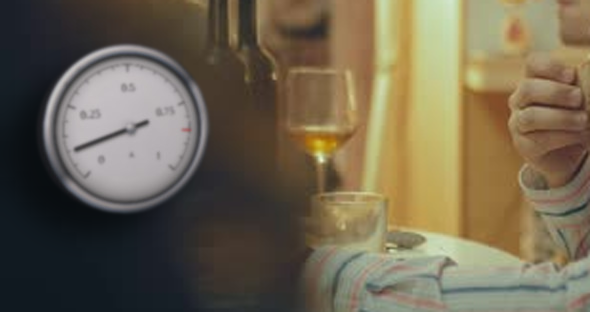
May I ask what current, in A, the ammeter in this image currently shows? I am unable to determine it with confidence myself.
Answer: 0.1 A
